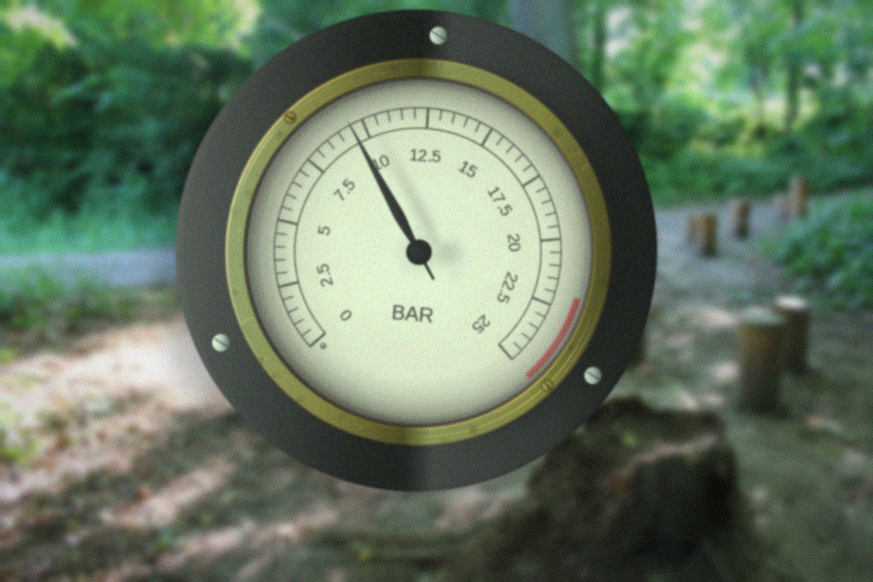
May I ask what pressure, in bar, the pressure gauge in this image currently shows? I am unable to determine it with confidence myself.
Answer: 9.5 bar
